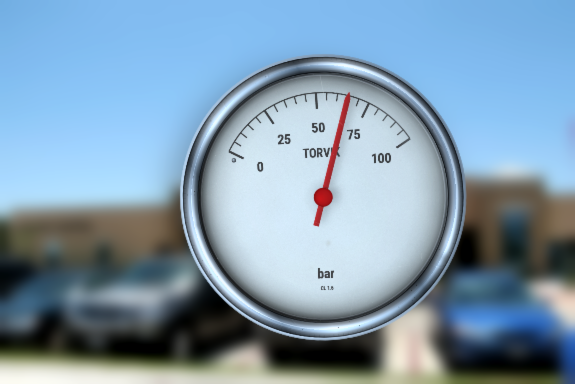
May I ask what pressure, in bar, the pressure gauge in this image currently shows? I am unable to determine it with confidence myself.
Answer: 65 bar
